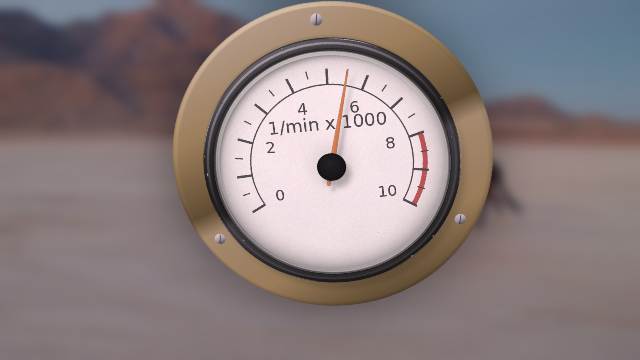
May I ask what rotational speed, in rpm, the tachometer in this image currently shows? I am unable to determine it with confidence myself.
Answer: 5500 rpm
